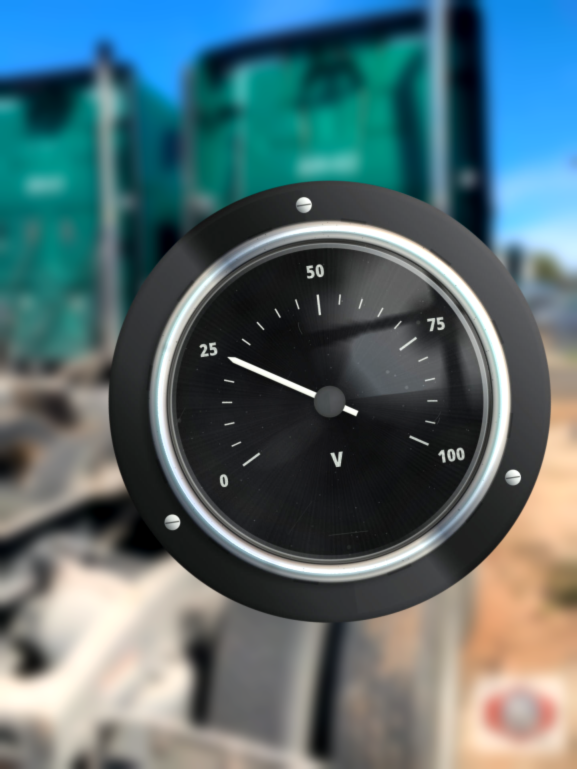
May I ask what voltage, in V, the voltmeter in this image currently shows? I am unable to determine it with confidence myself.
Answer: 25 V
